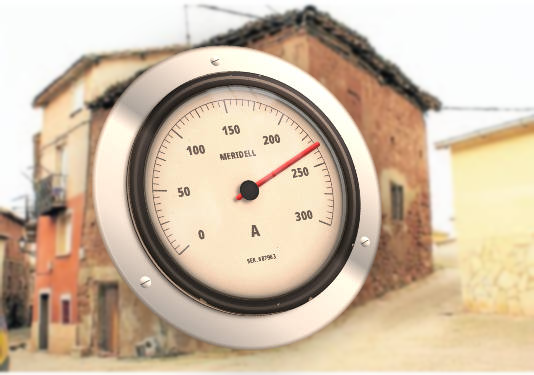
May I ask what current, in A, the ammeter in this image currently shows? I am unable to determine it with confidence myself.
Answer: 235 A
